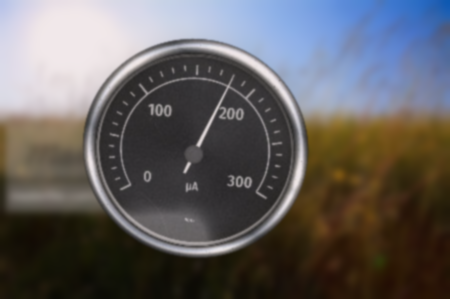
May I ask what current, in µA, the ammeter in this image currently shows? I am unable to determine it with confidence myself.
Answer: 180 µA
